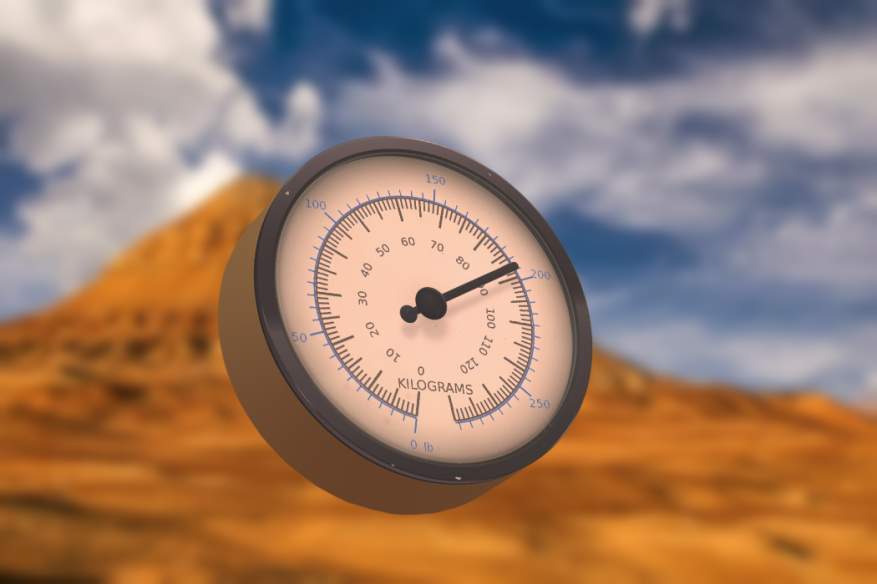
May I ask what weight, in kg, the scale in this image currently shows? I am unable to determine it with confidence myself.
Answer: 88 kg
